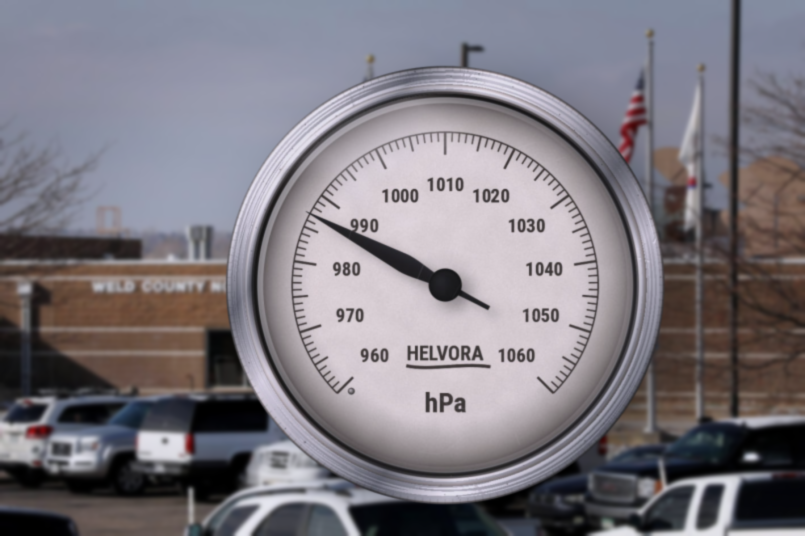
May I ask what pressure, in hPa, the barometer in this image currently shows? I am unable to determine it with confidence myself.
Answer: 987 hPa
